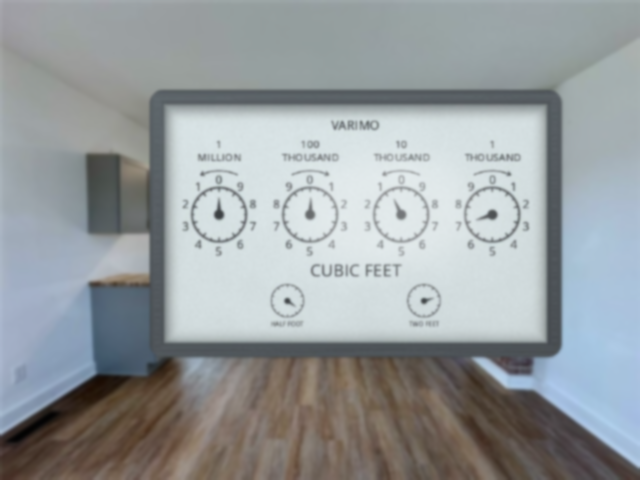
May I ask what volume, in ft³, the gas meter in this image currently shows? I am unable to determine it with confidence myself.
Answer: 700 ft³
